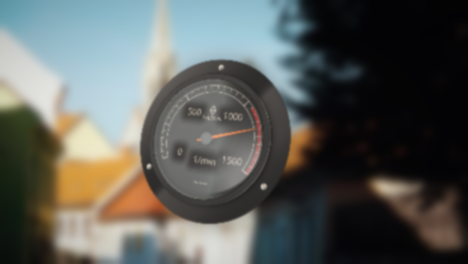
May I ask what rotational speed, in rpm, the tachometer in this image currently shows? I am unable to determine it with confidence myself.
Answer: 1200 rpm
